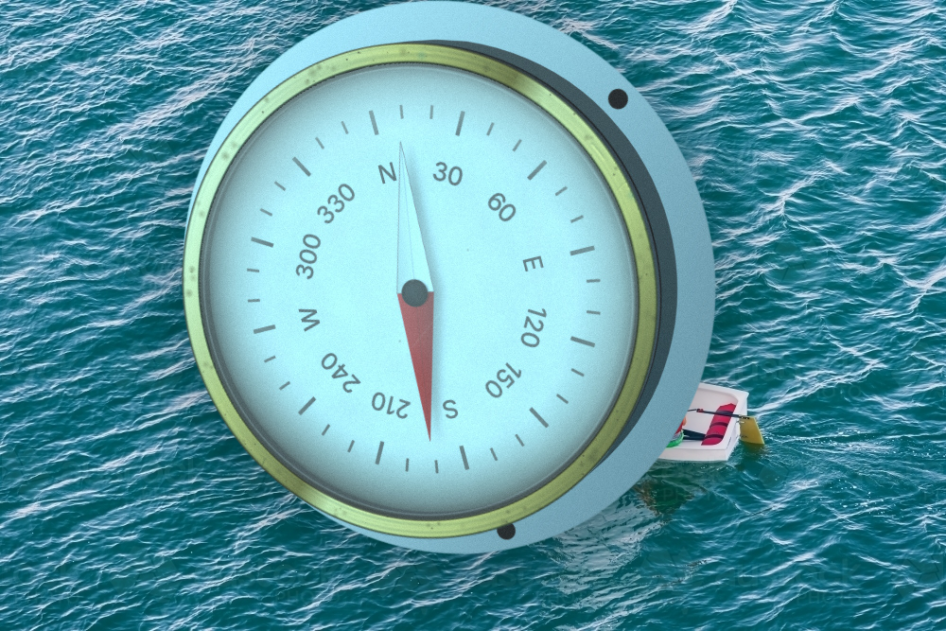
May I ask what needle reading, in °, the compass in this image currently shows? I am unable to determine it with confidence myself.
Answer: 190 °
